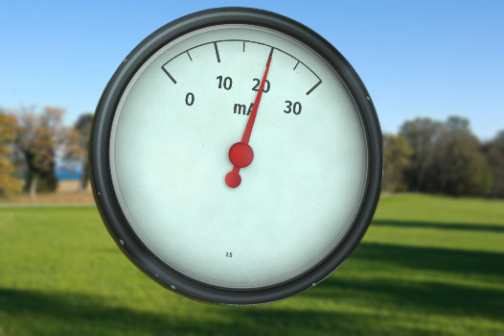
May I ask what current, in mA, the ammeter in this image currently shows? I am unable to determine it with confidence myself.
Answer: 20 mA
